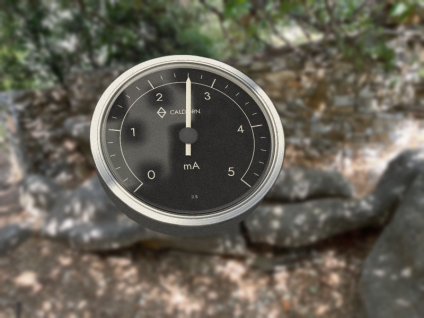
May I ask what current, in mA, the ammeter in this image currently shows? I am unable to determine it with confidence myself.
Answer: 2.6 mA
